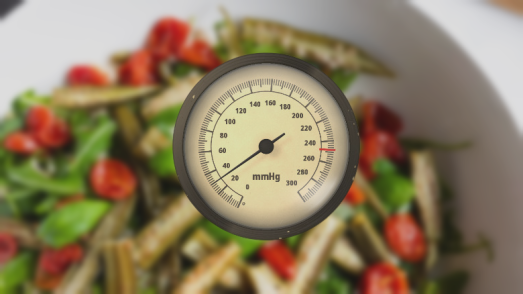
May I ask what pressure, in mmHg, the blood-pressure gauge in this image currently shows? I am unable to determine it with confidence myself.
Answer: 30 mmHg
